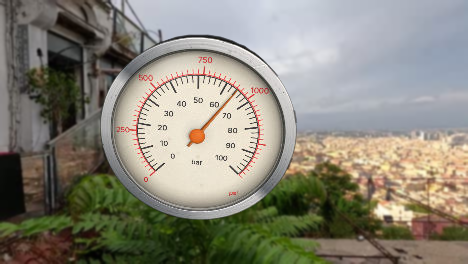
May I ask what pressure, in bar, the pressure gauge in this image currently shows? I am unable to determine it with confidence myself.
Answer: 64 bar
